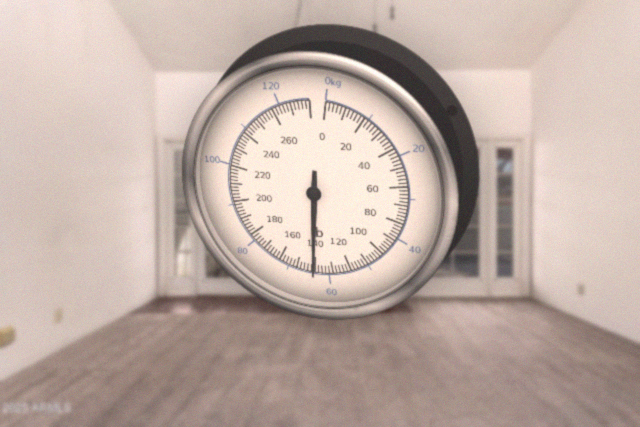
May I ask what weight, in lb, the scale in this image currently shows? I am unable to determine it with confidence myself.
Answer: 140 lb
